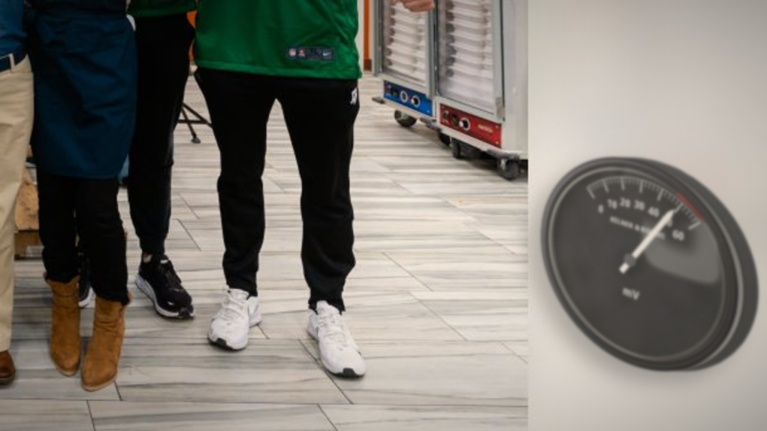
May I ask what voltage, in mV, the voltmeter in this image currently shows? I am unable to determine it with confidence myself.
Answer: 50 mV
